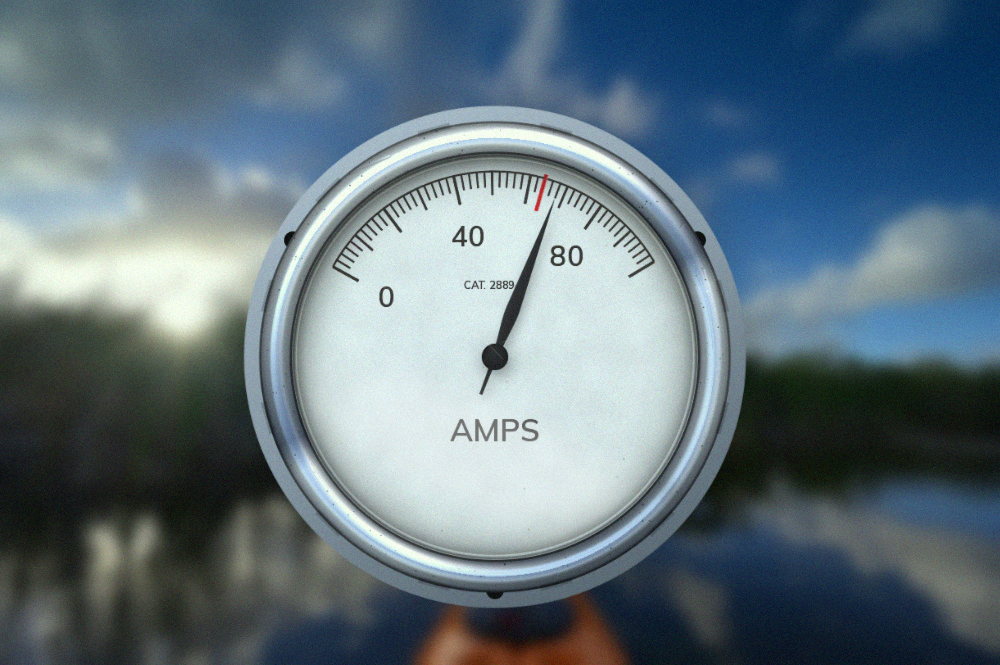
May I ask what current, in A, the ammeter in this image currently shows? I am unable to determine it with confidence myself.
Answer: 68 A
